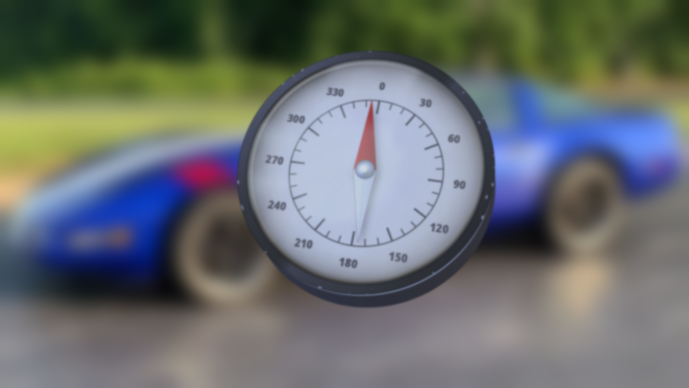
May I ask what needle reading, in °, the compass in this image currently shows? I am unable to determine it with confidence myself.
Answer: 355 °
